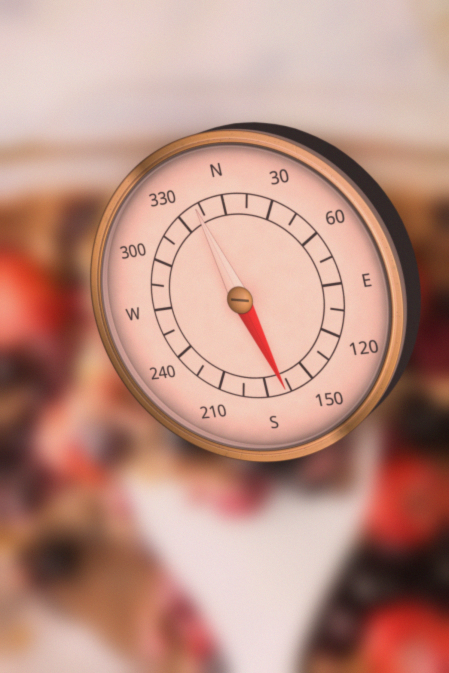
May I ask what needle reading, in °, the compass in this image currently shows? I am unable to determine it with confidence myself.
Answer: 165 °
